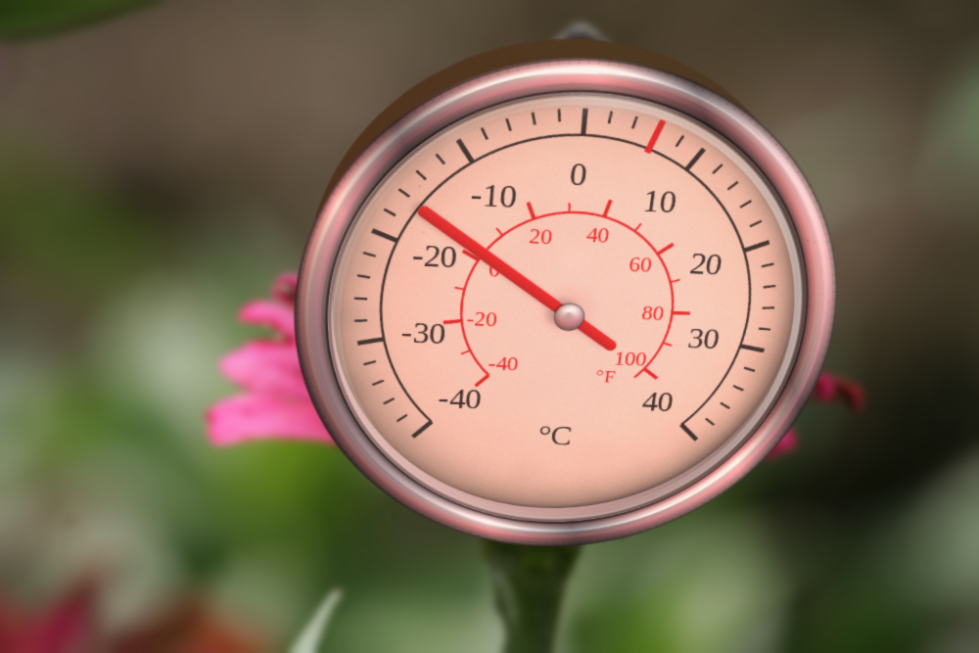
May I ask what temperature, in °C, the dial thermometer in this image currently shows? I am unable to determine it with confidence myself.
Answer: -16 °C
